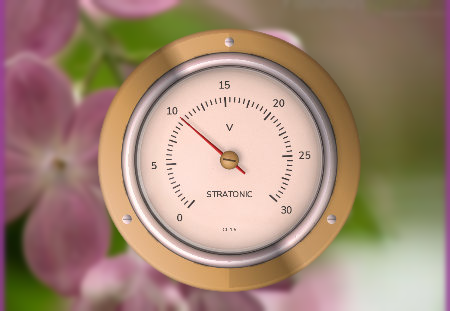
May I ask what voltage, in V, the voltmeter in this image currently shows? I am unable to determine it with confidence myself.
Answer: 10 V
